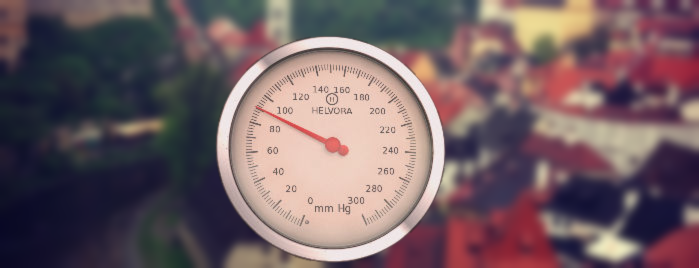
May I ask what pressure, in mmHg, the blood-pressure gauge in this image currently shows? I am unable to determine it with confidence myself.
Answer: 90 mmHg
